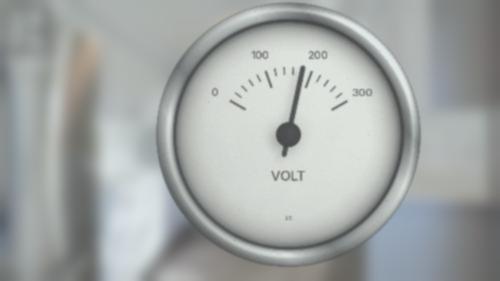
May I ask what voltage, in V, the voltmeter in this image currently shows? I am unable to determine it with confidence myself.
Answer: 180 V
